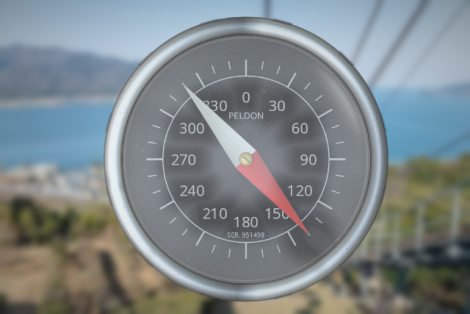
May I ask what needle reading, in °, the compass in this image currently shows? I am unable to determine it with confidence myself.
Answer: 140 °
